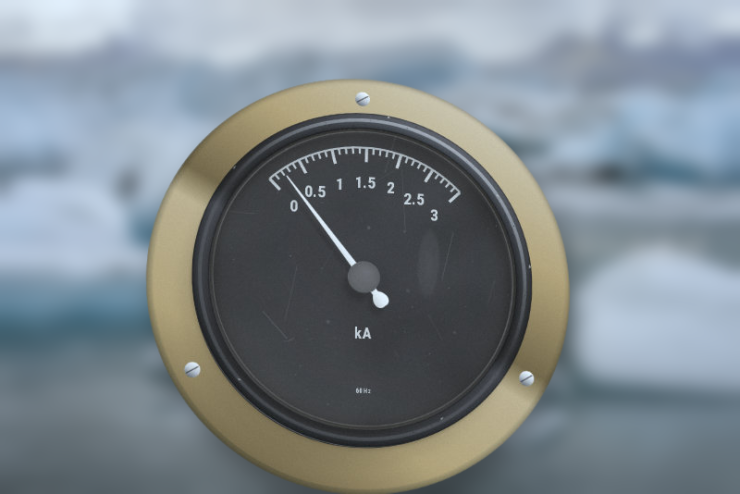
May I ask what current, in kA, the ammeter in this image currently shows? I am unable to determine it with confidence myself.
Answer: 0.2 kA
